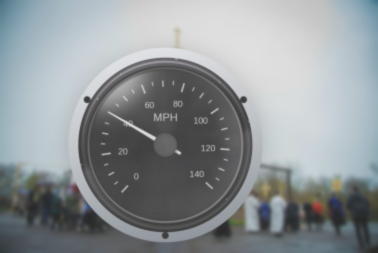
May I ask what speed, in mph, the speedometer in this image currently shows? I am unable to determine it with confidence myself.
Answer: 40 mph
